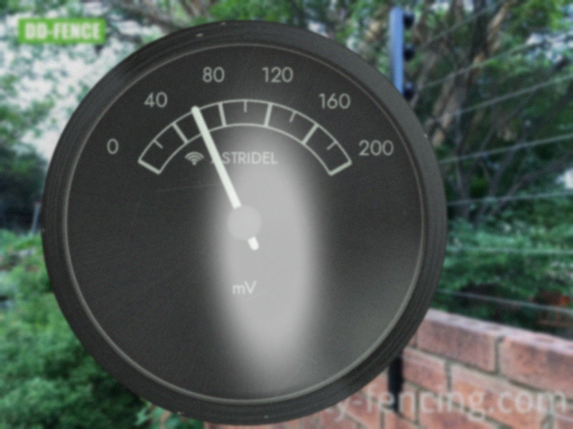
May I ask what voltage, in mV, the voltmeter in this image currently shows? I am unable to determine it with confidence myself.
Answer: 60 mV
